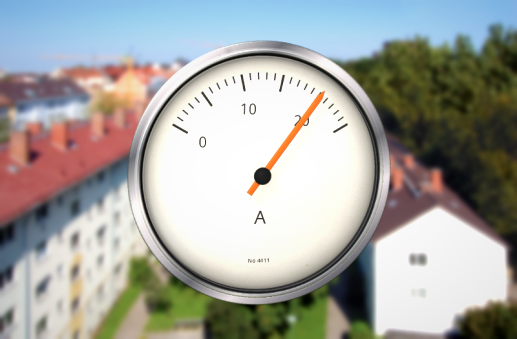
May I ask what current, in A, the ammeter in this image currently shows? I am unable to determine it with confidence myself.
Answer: 20 A
